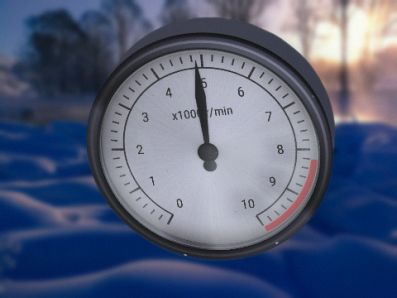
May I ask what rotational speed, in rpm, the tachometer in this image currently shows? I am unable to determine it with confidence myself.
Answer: 4900 rpm
